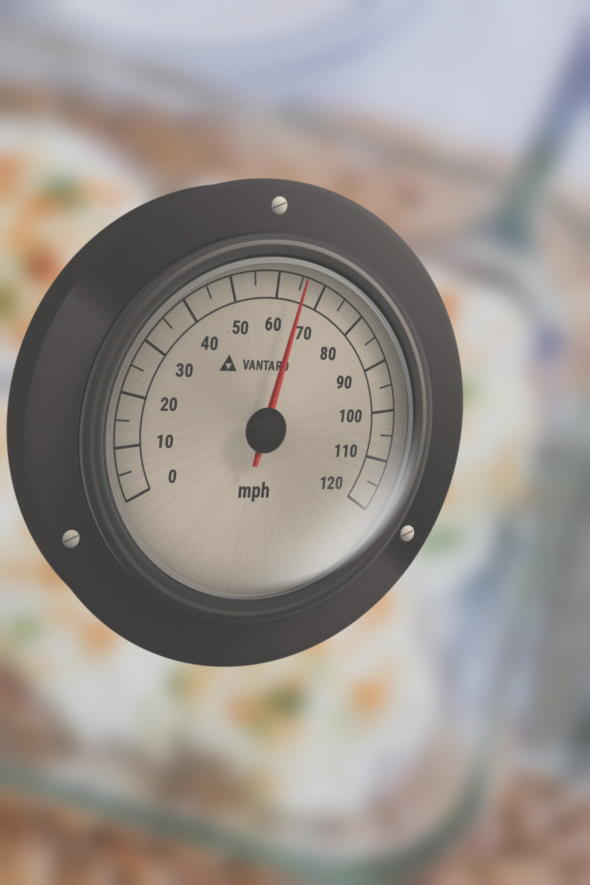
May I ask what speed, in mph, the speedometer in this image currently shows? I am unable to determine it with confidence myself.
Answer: 65 mph
